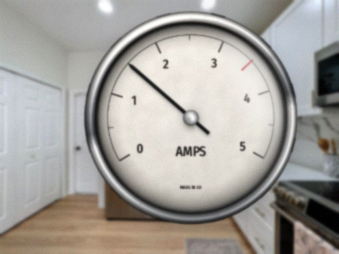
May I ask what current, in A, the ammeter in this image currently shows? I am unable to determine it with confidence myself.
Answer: 1.5 A
